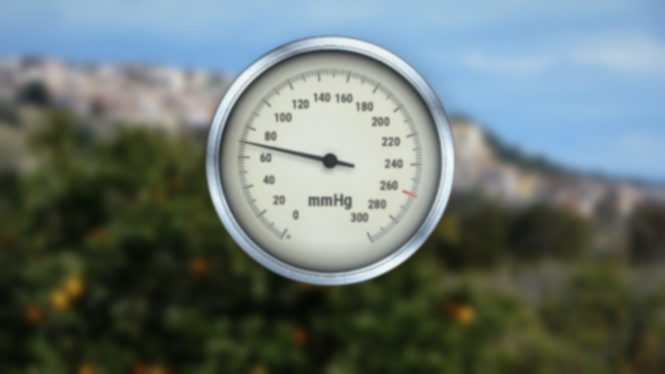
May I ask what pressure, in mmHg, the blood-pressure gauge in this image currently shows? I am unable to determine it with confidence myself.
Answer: 70 mmHg
